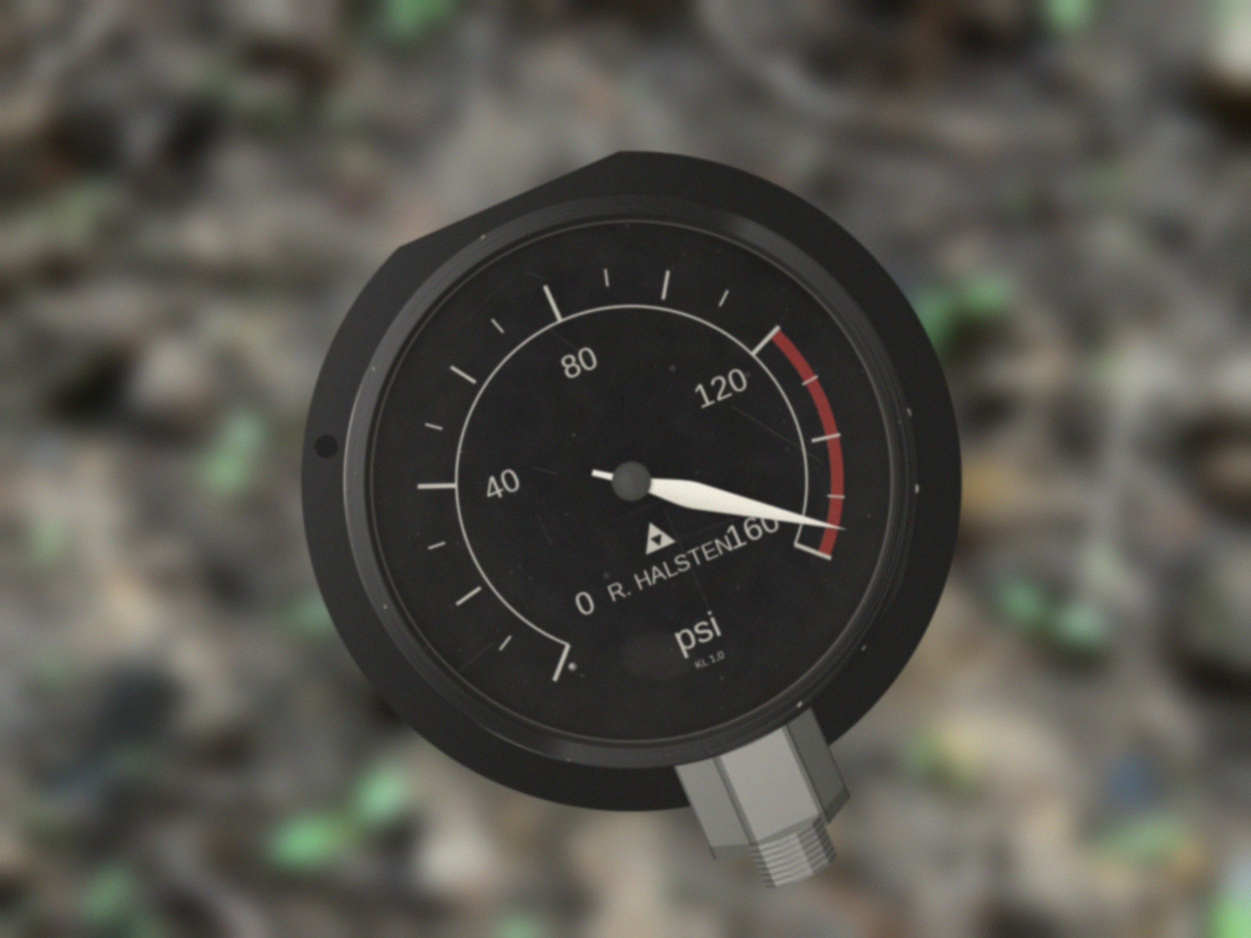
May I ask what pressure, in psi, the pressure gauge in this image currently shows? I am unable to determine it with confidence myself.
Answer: 155 psi
